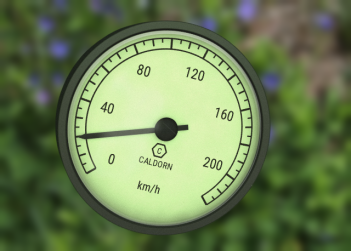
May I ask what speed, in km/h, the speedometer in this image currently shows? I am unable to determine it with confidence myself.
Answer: 20 km/h
